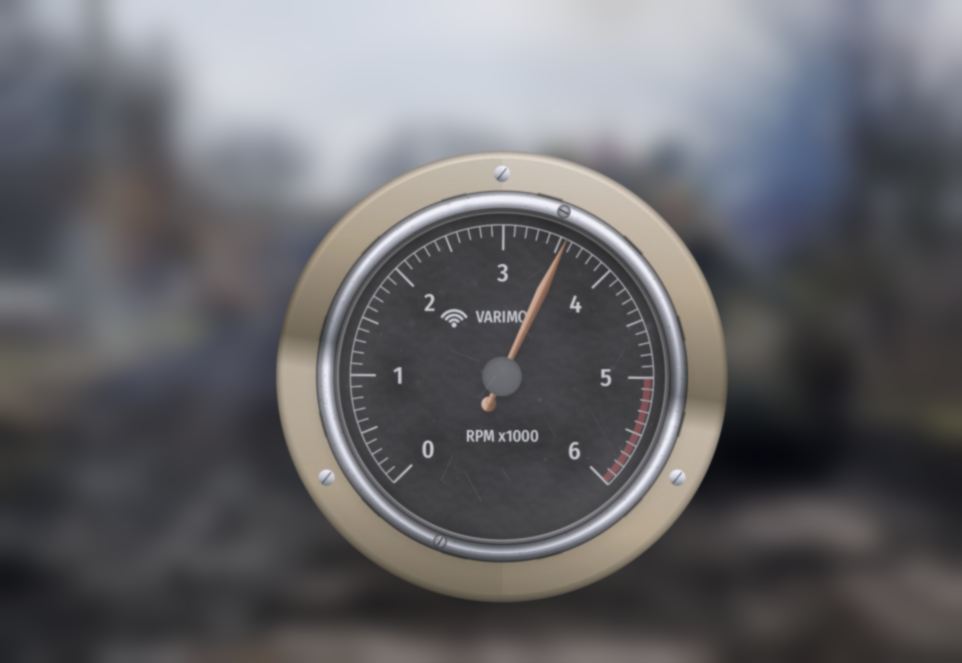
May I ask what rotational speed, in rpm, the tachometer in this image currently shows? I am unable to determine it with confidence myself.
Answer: 3550 rpm
